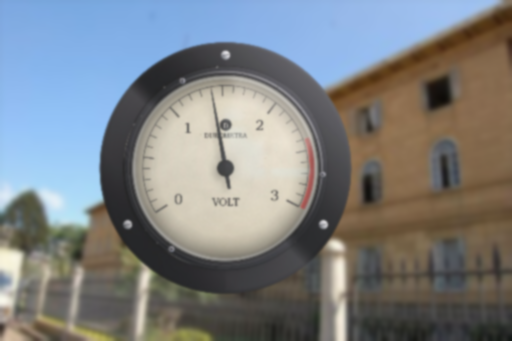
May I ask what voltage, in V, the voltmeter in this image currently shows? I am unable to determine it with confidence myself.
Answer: 1.4 V
